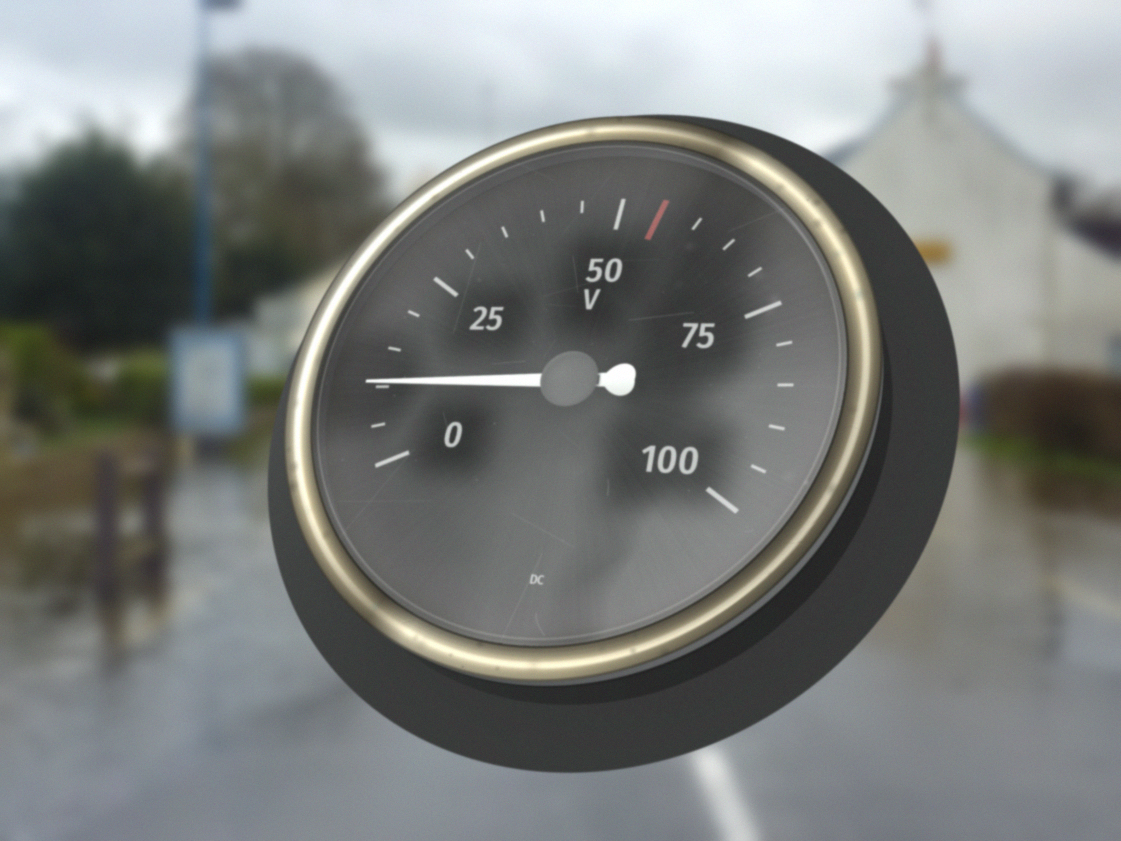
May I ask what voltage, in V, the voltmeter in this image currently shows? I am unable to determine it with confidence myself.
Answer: 10 V
